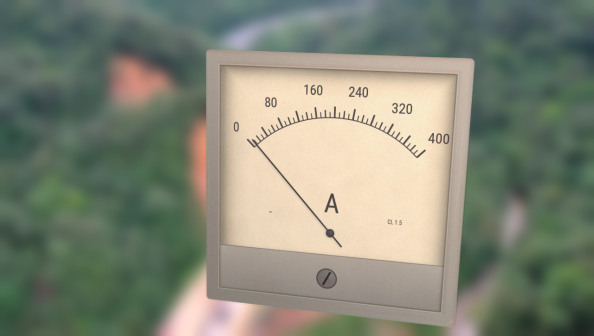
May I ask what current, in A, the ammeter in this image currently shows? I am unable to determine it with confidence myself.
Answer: 10 A
